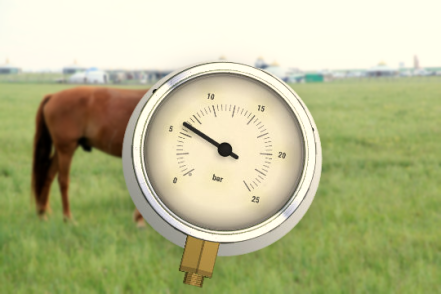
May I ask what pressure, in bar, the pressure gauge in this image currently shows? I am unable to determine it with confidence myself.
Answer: 6 bar
